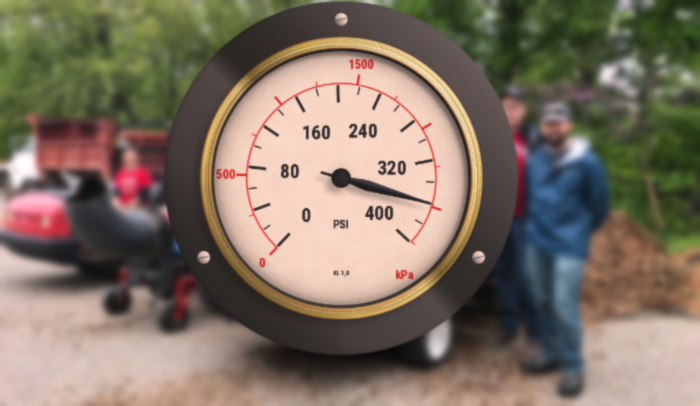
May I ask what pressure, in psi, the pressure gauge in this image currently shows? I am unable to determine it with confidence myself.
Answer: 360 psi
